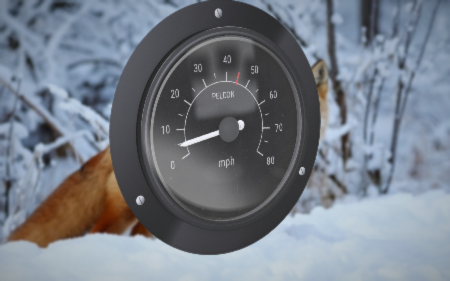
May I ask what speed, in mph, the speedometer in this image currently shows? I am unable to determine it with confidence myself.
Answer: 5 mph
